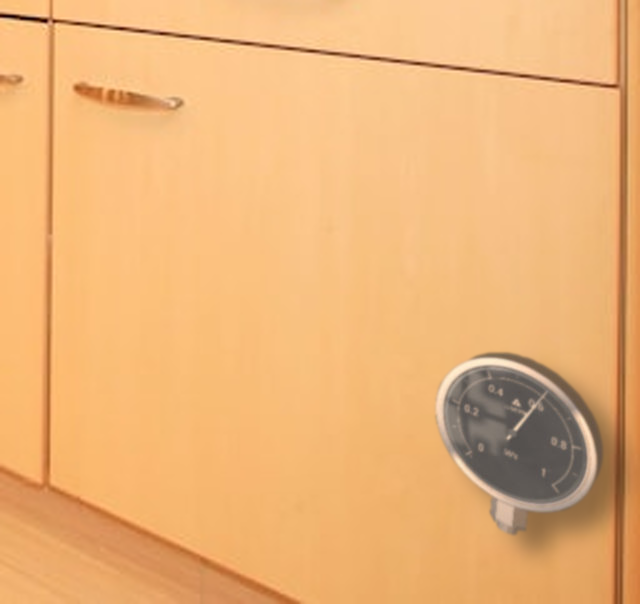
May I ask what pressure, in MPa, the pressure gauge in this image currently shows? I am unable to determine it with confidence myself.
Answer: 0.6 MPa
